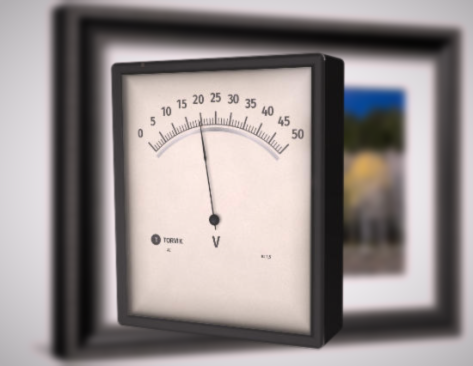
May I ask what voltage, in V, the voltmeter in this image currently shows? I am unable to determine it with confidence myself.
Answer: 20 V
